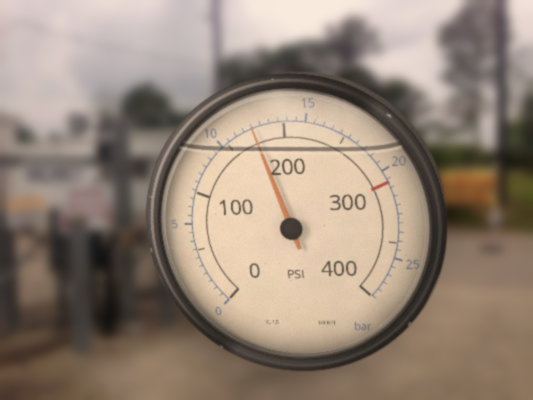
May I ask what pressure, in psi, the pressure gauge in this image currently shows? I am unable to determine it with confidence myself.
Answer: 175 psi
